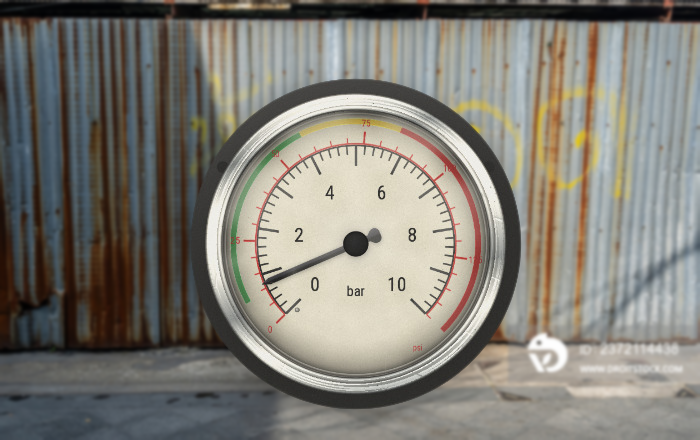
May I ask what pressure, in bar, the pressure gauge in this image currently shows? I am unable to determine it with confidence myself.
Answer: 0.8 bar
